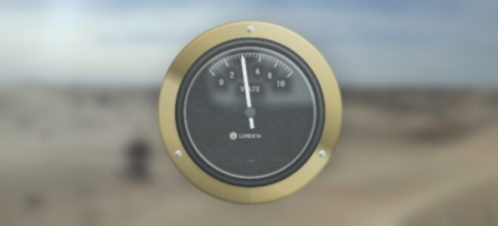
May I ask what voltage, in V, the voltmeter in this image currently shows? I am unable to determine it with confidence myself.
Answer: 4 V
